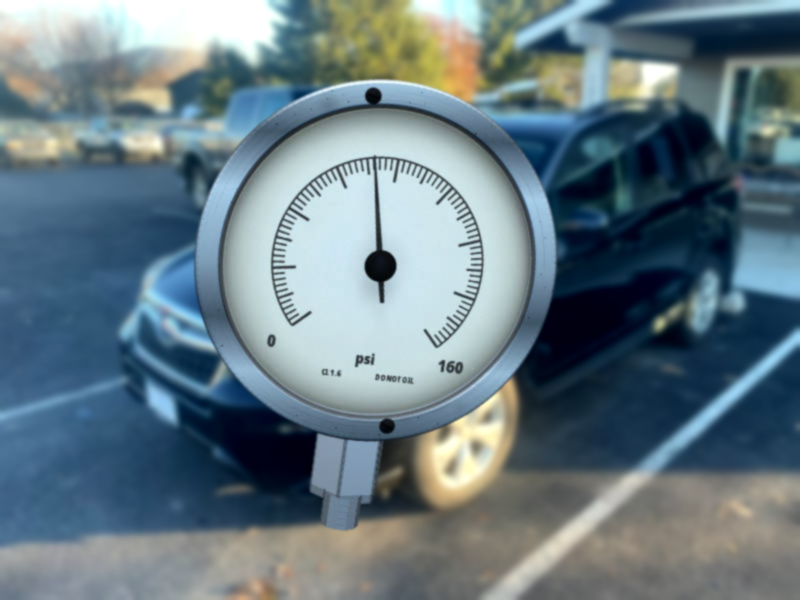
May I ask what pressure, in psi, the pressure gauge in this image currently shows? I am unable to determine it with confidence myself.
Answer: 72 psi
